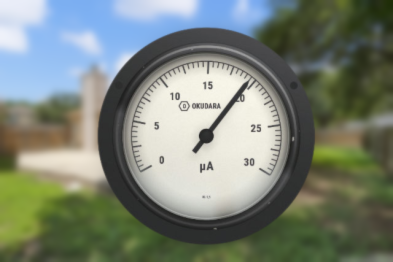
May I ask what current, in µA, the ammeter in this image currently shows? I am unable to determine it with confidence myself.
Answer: 19.5 µA
